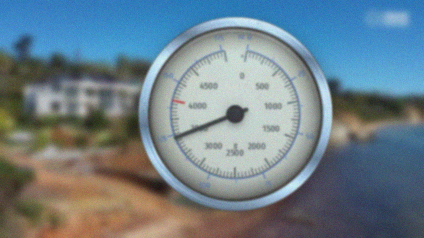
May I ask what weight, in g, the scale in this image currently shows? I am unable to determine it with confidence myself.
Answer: 3500 g
